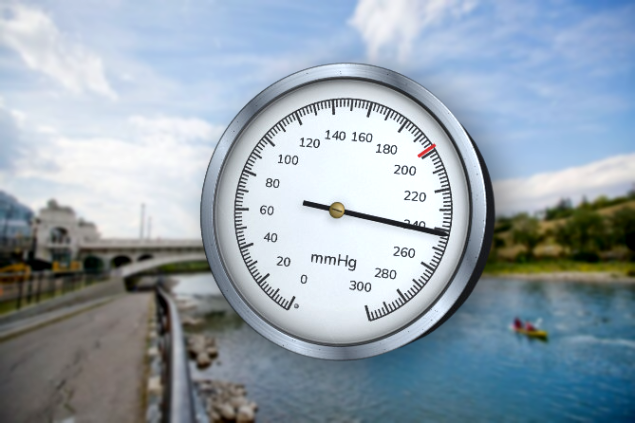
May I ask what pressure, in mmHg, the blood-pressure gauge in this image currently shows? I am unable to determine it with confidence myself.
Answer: 242 mmHg
